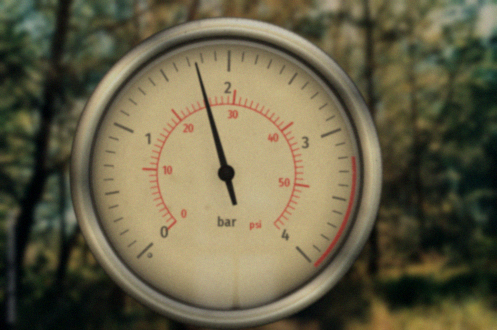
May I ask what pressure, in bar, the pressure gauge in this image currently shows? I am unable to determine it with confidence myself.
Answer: 1.75 bar
